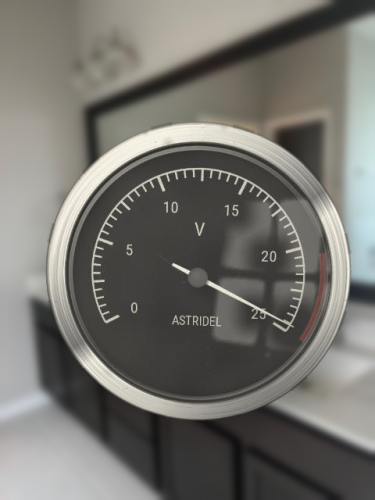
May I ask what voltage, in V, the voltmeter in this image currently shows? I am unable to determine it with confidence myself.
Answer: 24.5 V
